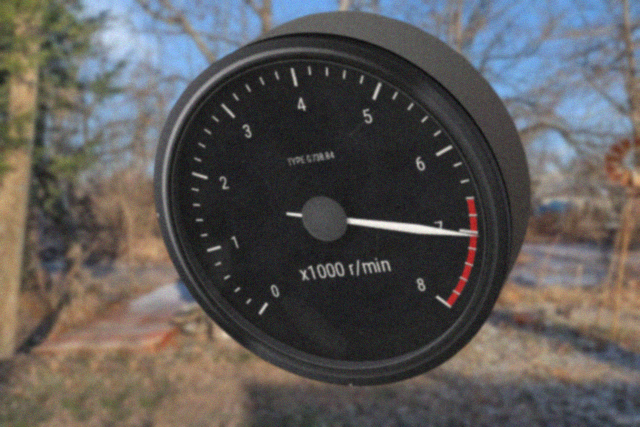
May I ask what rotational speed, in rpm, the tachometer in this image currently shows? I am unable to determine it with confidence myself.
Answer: 7000 rpm
